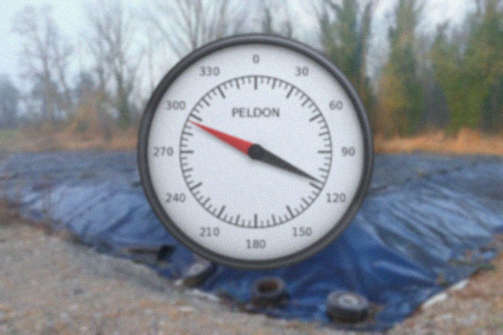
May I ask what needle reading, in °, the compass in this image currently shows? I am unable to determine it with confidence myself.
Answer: 295 °
